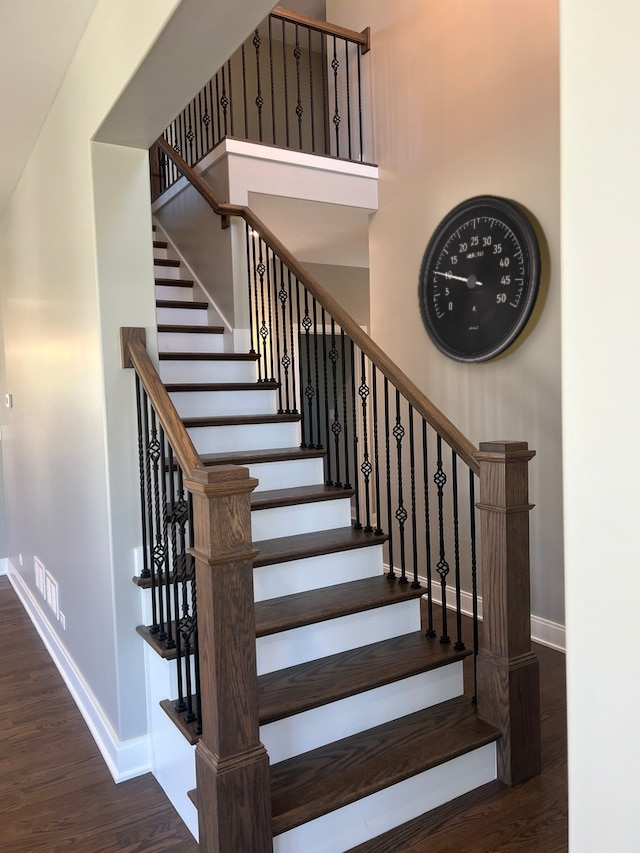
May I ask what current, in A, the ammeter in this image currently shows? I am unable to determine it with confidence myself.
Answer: 10 A
